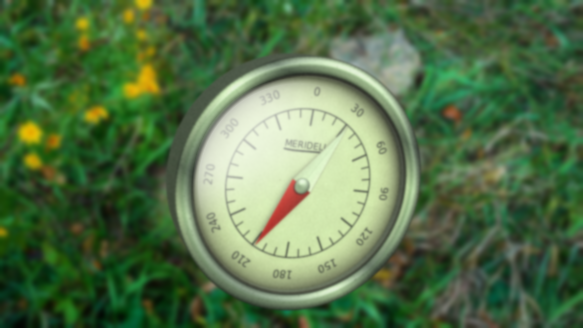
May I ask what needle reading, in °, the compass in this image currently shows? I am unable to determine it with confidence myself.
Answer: 210 °
